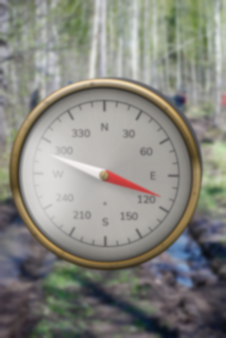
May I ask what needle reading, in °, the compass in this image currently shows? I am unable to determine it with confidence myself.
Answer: 110 °
